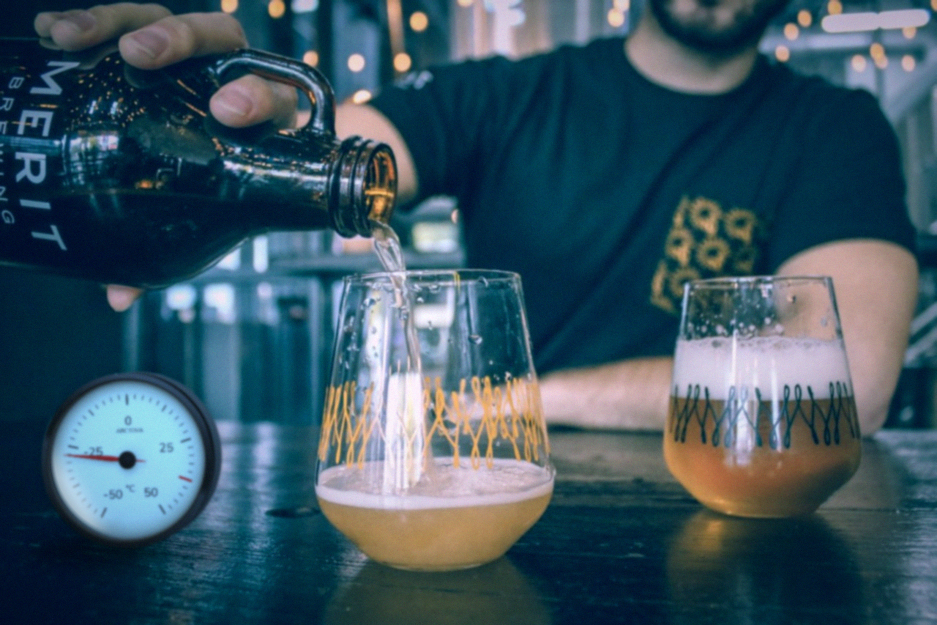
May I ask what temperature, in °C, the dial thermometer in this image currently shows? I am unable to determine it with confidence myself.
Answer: -27.5 °C
